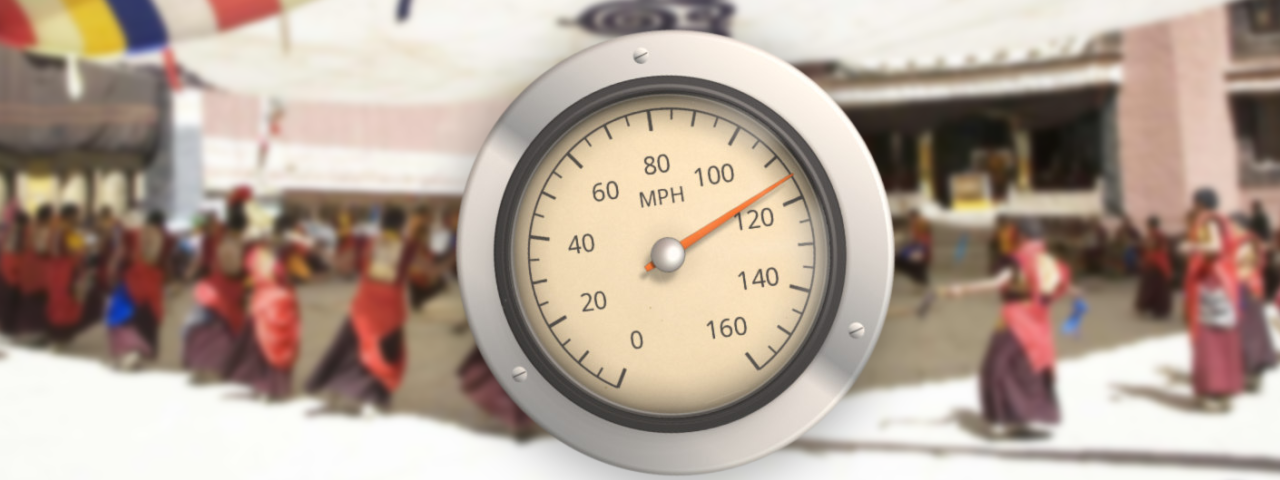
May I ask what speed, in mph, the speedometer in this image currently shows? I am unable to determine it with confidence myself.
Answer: 115 mph
